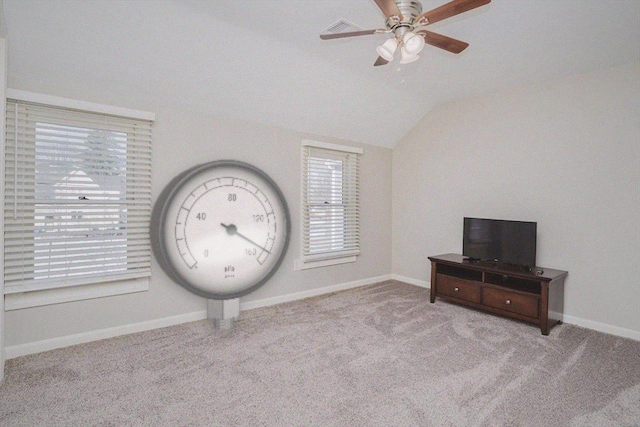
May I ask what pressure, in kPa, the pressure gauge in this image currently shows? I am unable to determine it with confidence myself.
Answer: 150 kPa
